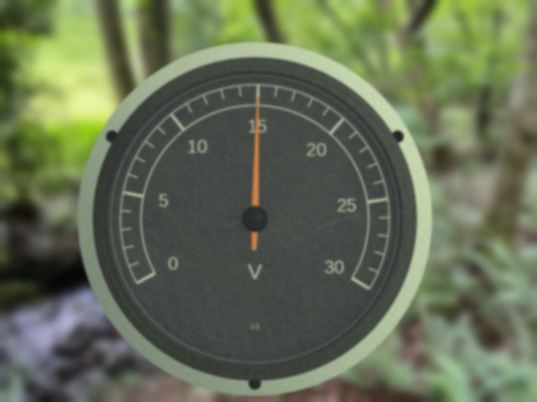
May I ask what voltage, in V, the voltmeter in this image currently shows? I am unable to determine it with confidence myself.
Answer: 15 V
